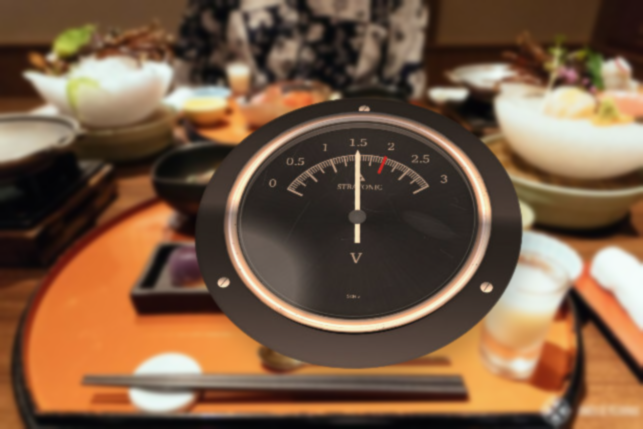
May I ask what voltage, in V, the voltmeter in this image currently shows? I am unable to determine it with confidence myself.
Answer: 1.5 V
